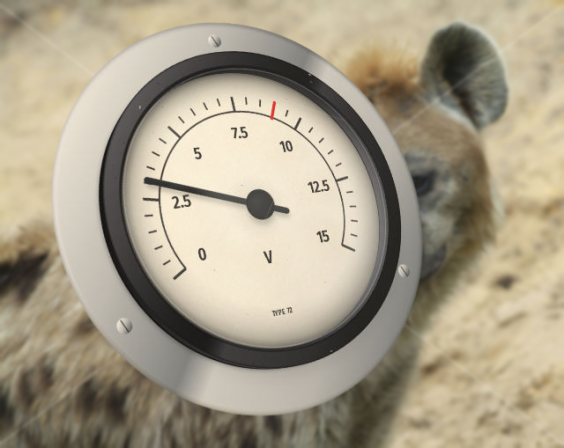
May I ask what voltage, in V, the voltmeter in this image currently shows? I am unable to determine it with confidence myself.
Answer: 3 V
